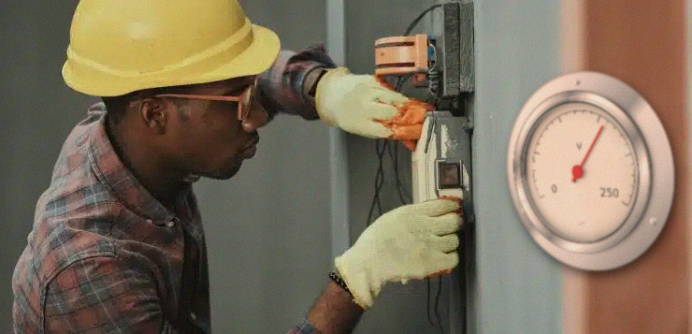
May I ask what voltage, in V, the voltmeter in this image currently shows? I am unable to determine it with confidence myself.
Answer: 160 V
